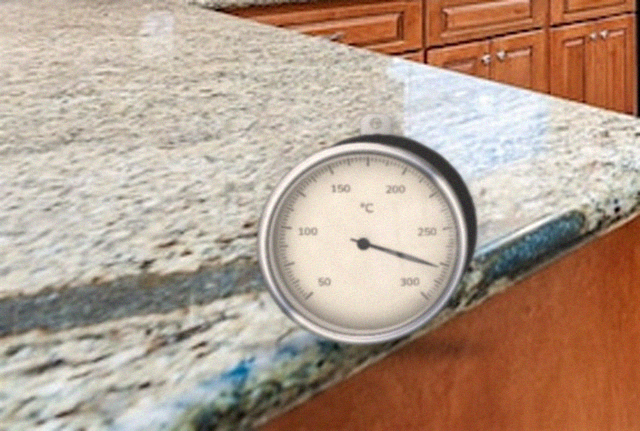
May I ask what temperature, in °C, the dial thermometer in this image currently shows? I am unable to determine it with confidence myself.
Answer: 275 °C
